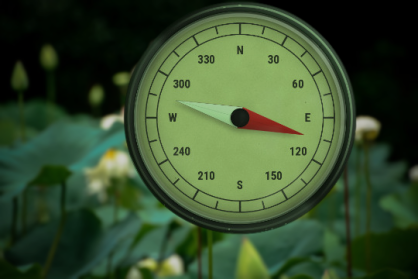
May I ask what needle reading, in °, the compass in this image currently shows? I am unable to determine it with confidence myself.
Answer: 105 °
